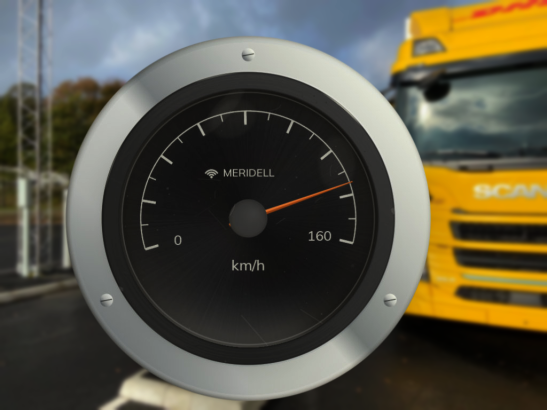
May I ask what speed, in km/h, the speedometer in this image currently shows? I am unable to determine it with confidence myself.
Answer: 135 km/h
